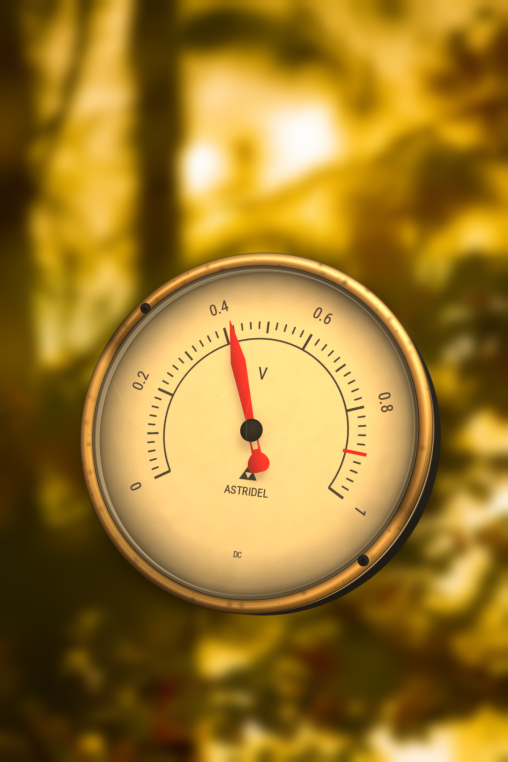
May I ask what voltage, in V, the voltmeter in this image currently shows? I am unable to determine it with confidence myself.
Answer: 0.42 V
